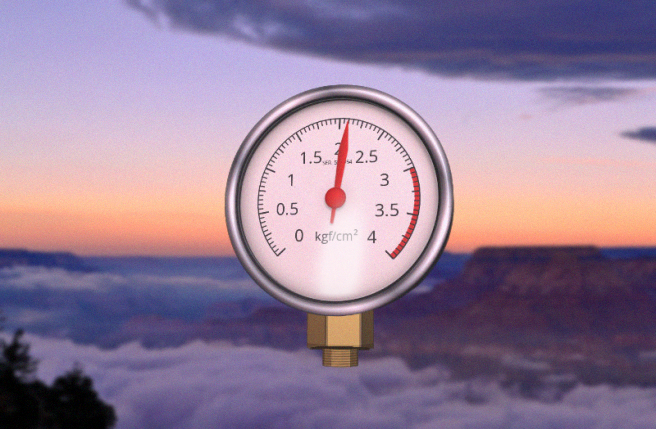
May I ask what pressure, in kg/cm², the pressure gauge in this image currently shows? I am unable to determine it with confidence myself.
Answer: 2.1 kg/cm²
